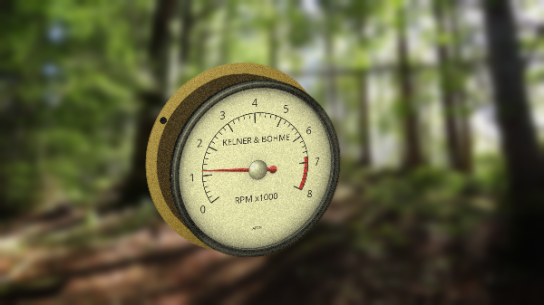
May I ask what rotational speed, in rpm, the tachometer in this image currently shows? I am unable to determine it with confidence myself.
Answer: 1200 rpm
